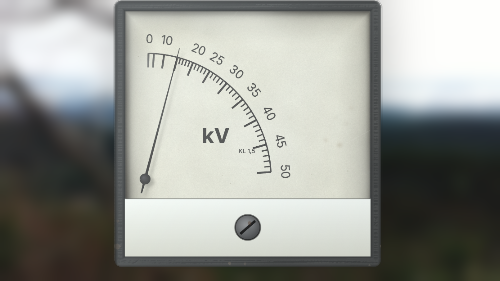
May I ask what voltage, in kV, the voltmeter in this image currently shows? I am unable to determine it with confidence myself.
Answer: 15 kV
